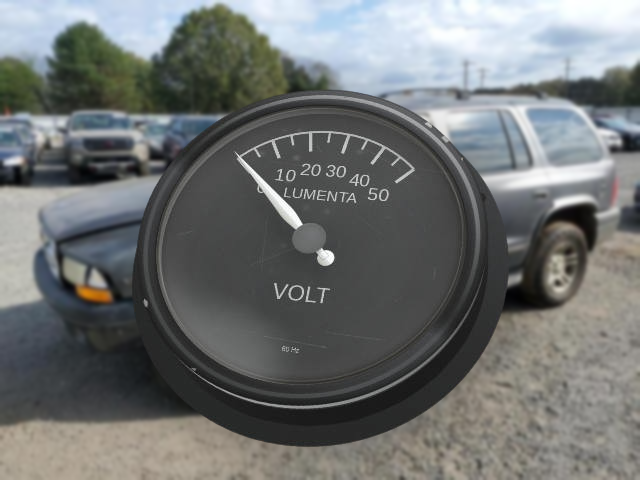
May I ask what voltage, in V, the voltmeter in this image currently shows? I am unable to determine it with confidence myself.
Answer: 0 V
